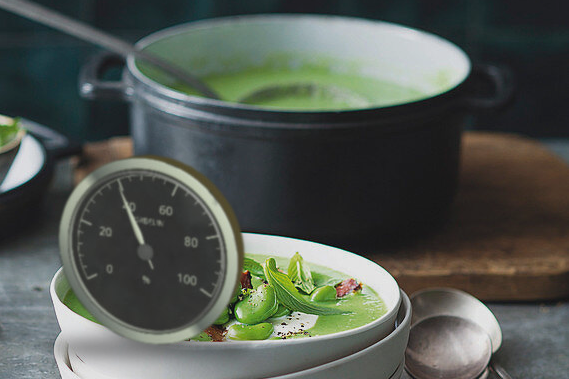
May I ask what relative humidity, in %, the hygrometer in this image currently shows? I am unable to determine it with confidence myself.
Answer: 40 %
